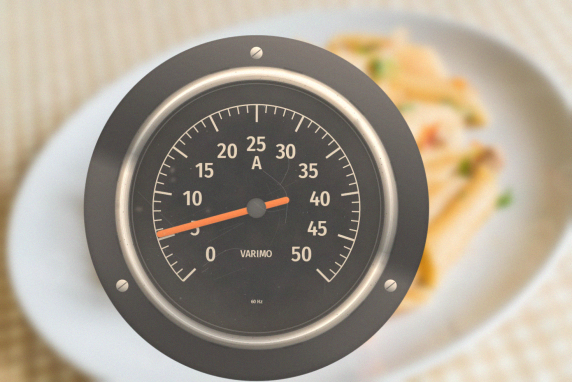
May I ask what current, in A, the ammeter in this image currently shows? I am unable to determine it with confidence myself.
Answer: 5.5 A
